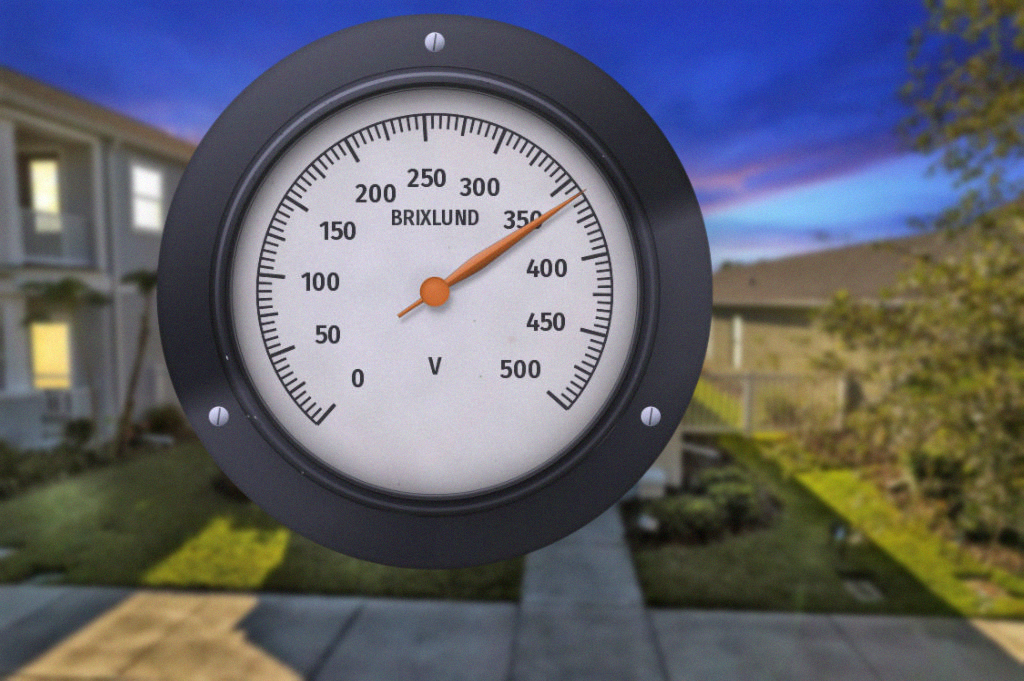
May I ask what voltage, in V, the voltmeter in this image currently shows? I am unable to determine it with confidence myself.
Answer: 360 V
